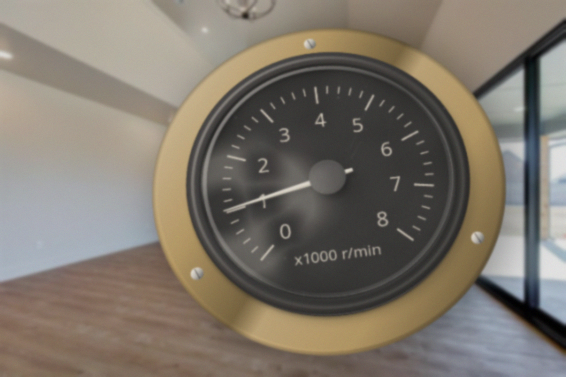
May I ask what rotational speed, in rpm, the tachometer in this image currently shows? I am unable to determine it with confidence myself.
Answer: 1000 rpm
